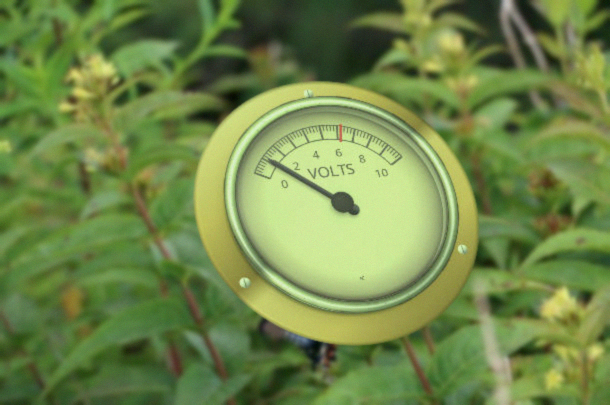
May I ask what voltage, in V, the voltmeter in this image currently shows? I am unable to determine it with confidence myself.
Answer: 1 V
